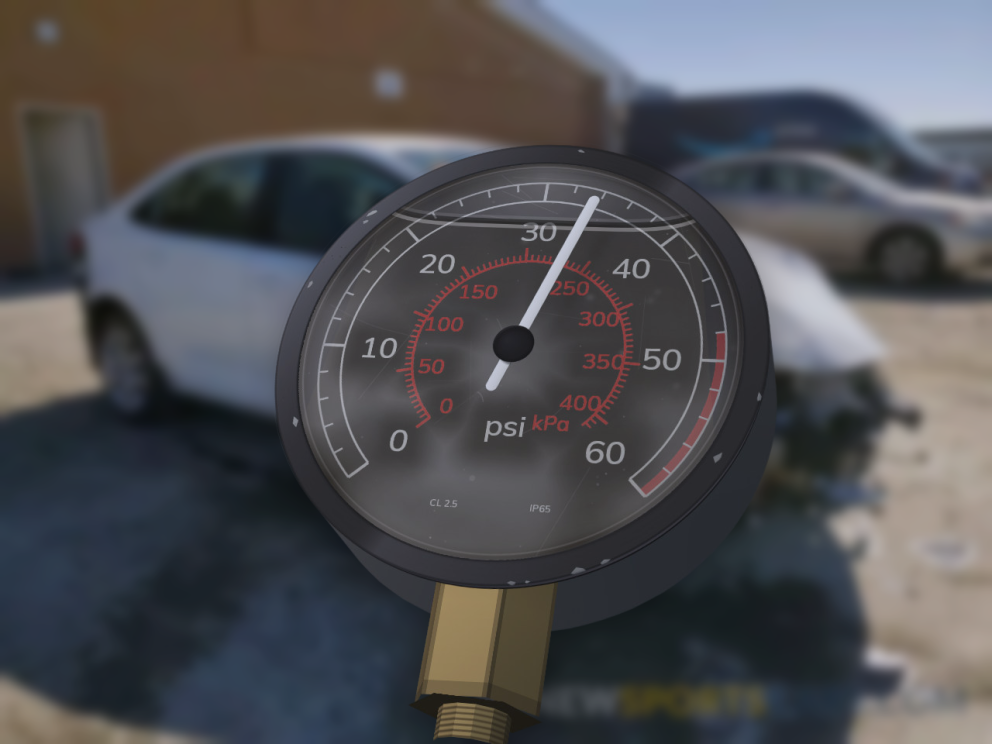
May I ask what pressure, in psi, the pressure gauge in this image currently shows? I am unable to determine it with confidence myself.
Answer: 34 psi
